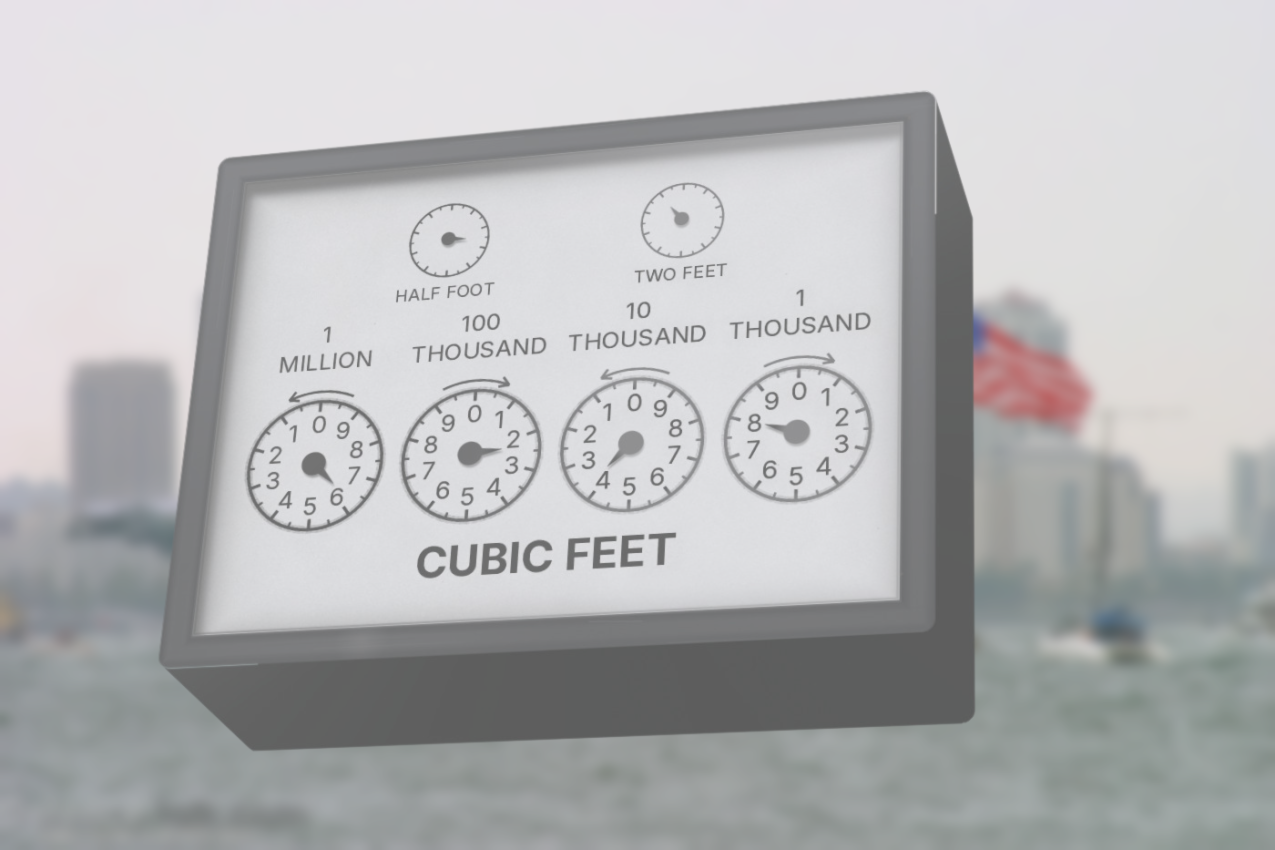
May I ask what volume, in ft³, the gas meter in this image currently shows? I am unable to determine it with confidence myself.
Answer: 623800 ft³
